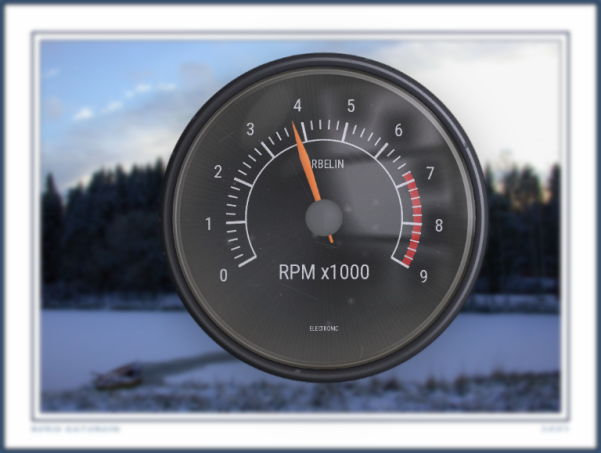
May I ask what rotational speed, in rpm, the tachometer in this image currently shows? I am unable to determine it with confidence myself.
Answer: 3800 rpm
